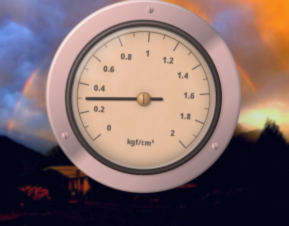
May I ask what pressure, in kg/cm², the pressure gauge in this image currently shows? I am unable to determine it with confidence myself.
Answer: 0.3 kg/cm²
